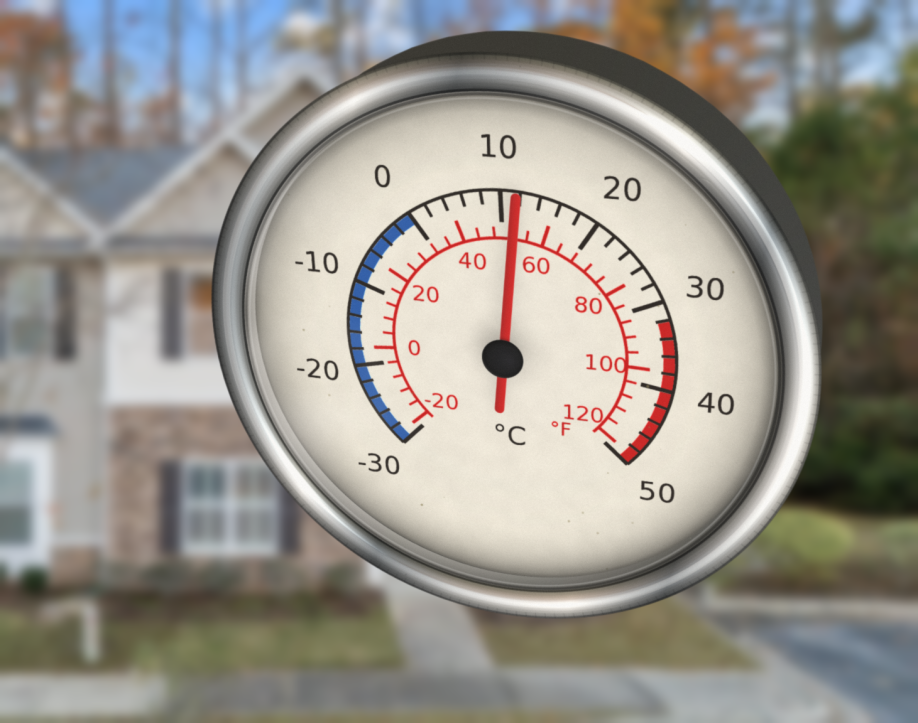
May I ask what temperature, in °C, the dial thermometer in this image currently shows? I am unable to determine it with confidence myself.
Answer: 12 °C
